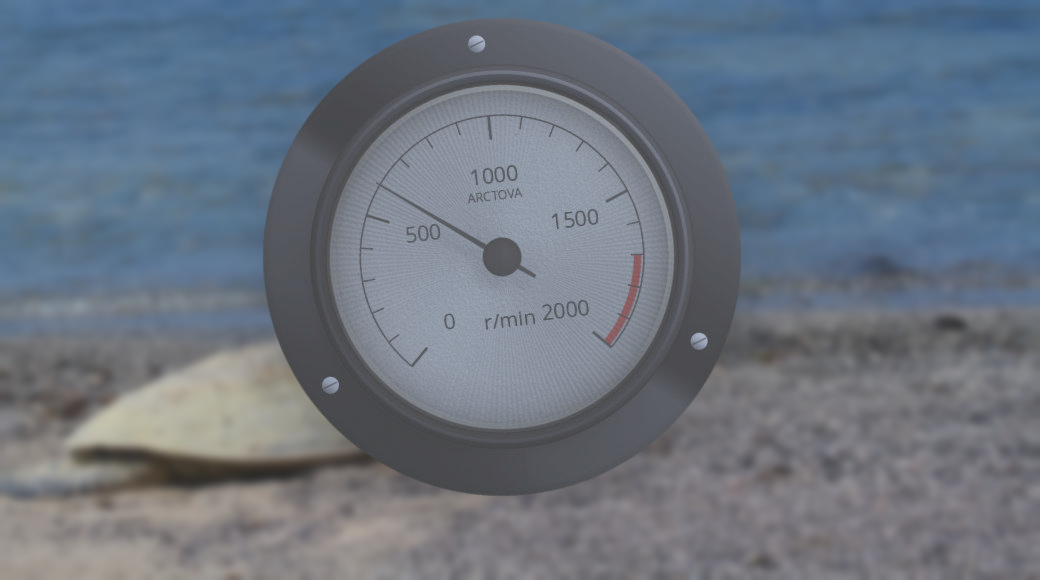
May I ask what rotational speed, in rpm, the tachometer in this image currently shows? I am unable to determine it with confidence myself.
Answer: 600 rpm
